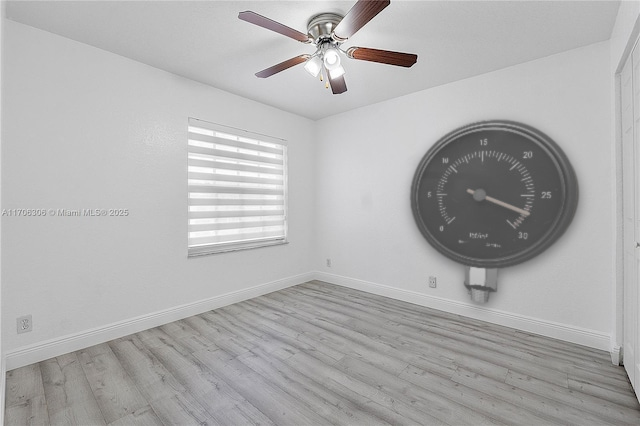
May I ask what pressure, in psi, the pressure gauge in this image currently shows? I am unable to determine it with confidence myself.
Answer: 27.5 psi
